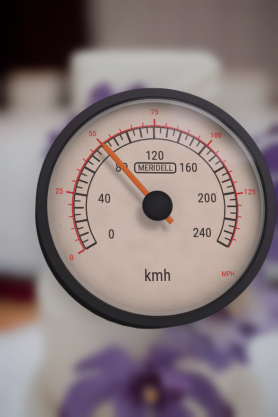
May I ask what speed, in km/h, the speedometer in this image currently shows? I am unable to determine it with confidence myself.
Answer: 80 km/h
